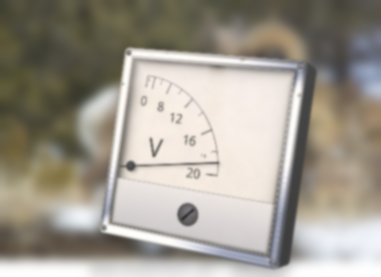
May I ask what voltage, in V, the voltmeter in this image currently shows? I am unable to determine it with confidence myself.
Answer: 19 V
